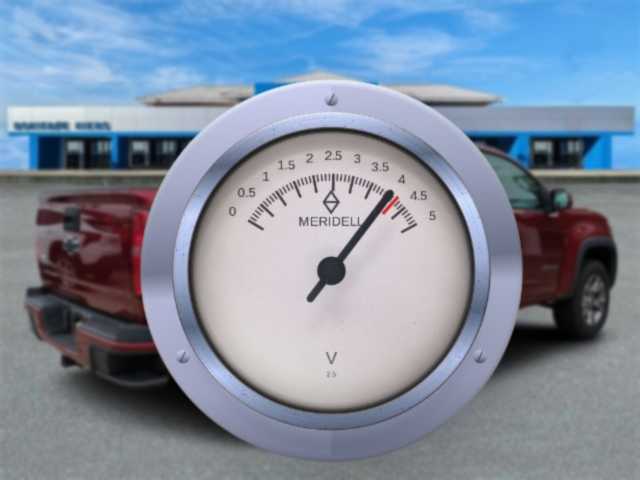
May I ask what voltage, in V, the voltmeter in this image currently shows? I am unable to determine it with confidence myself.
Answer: 4 V
